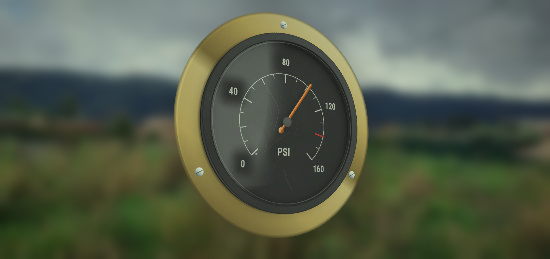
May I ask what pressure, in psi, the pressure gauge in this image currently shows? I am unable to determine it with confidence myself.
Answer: 100 psi
